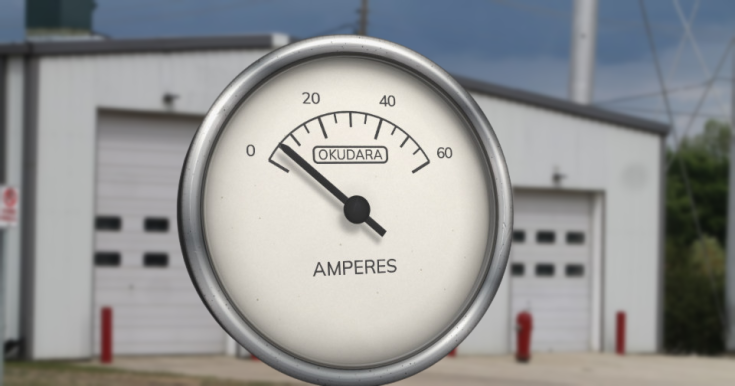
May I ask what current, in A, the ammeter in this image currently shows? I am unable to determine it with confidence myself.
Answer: 5 A
